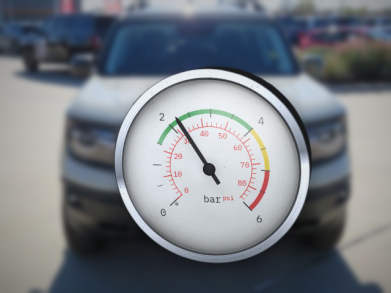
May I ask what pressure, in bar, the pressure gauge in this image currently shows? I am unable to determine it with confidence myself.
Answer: 2.25 bar
